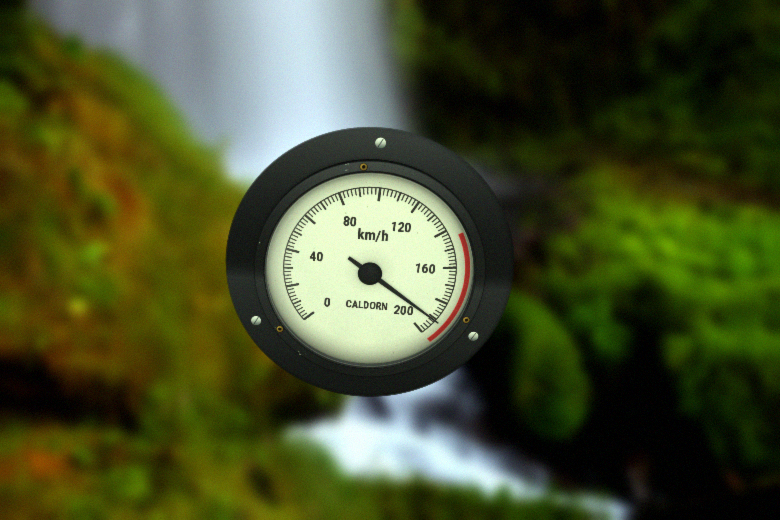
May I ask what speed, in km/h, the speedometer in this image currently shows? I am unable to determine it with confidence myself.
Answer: 190 km/h
